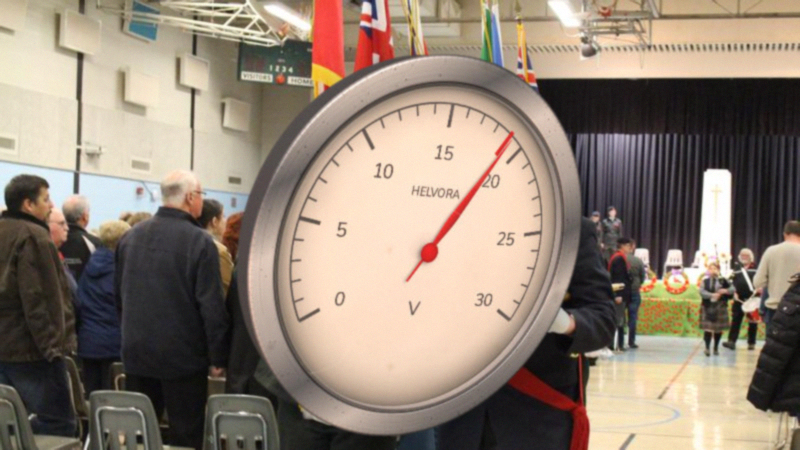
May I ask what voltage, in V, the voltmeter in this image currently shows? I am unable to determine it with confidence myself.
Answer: 19 V
